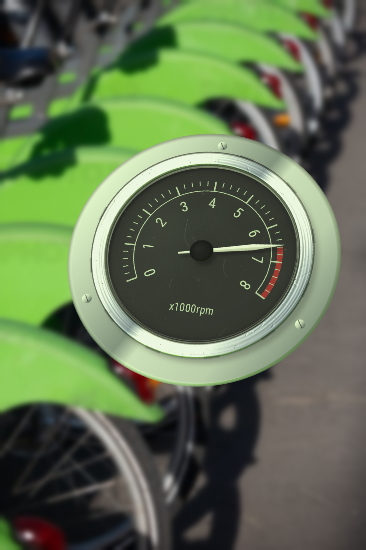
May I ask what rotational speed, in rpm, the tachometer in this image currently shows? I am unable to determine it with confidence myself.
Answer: 6600 rpm
